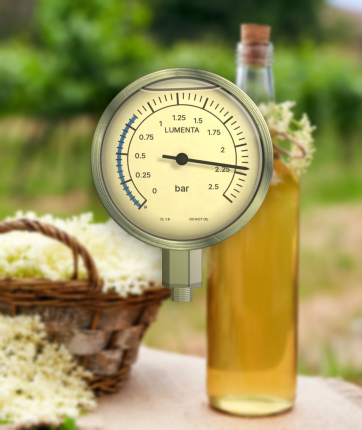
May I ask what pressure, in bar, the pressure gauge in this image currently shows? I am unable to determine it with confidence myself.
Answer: 2.2 bar
